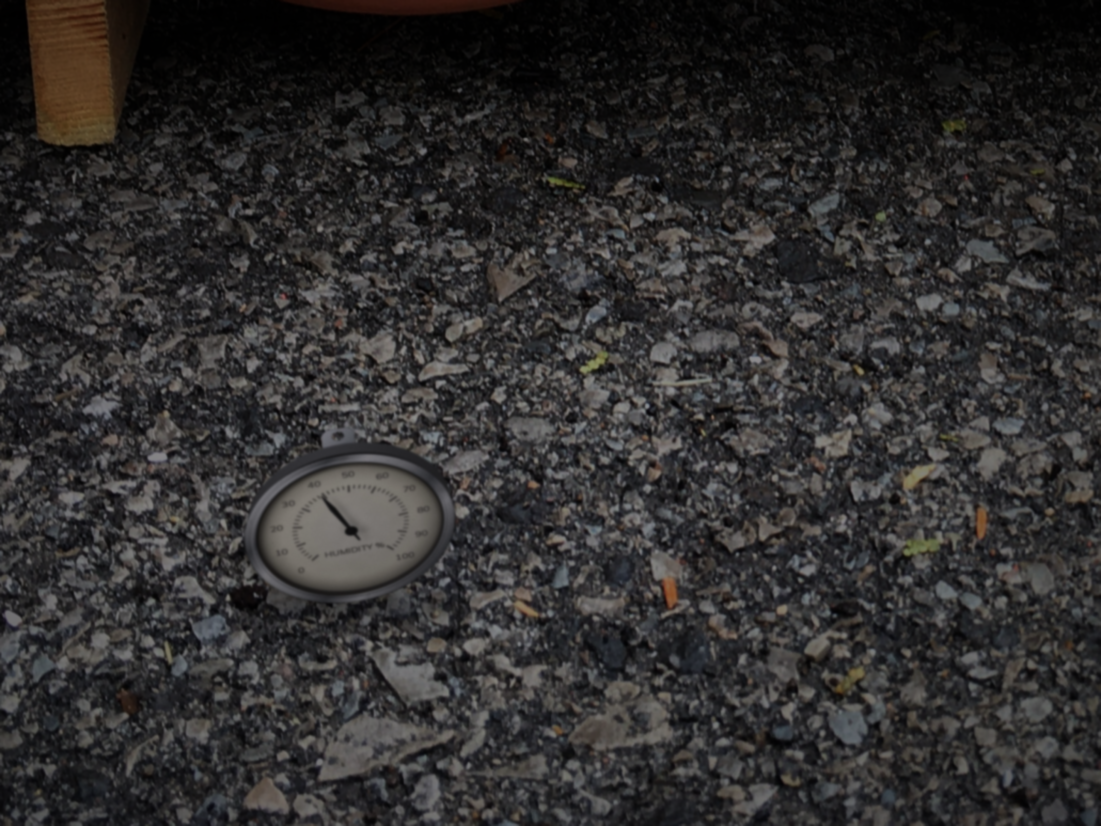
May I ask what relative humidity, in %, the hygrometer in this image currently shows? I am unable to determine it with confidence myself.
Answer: 40 %
